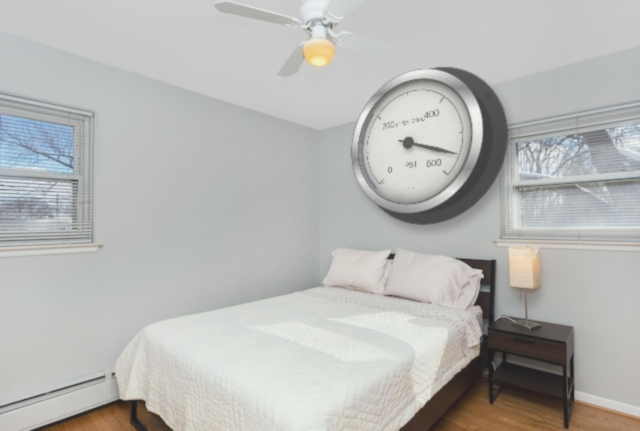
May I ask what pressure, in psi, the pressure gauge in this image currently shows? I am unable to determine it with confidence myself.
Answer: 550 psi
